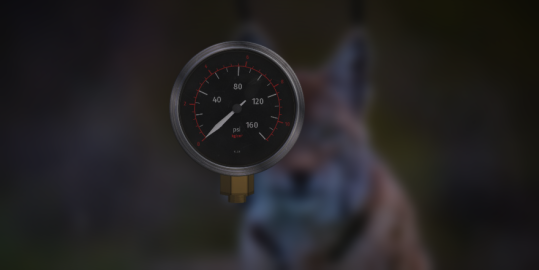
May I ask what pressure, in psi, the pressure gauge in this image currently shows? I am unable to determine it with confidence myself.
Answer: 0 psi
